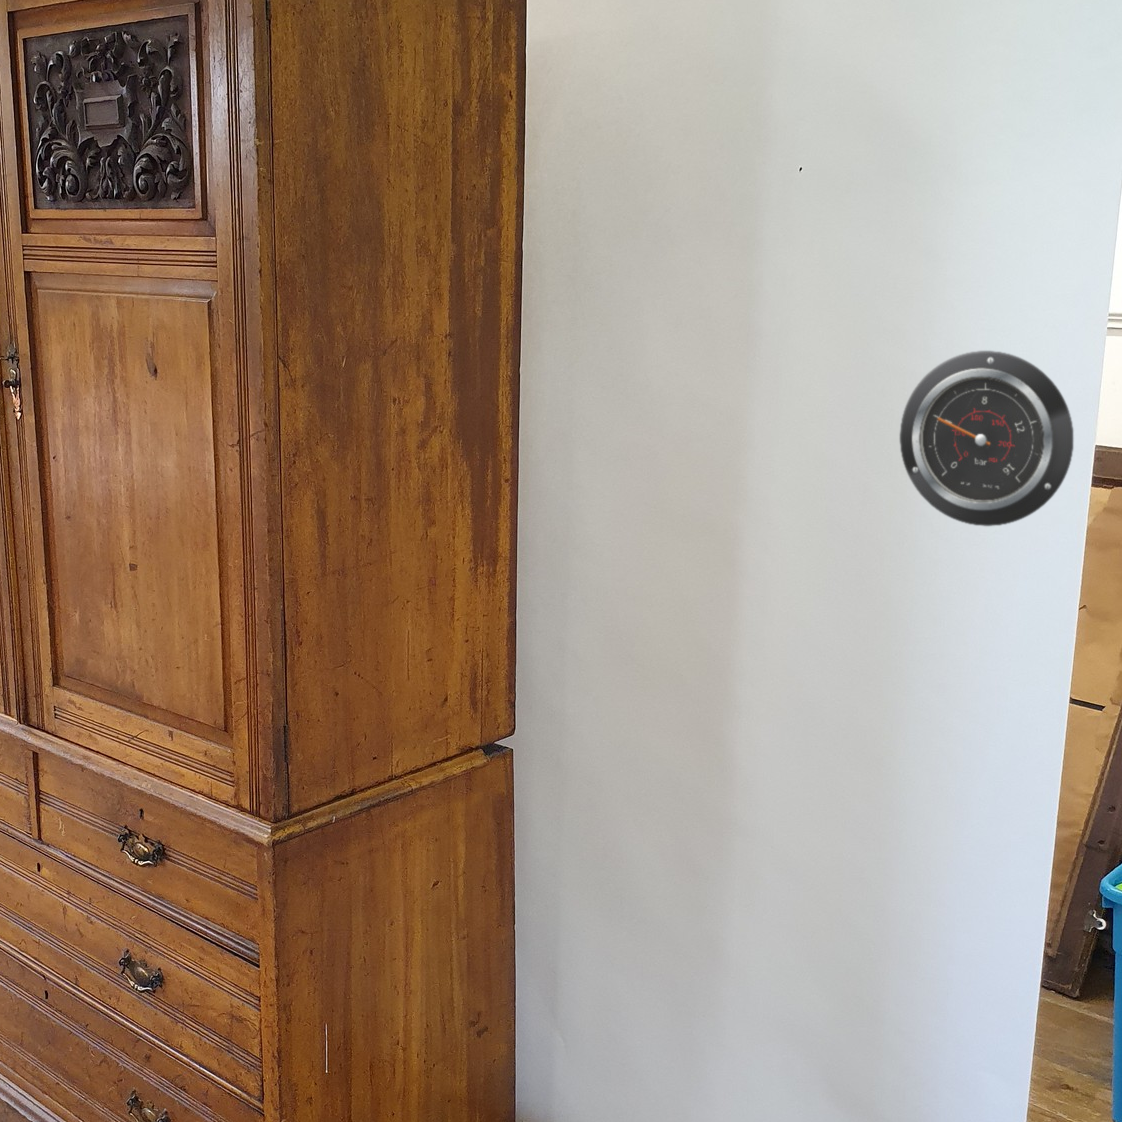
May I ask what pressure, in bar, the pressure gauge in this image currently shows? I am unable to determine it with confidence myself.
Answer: 4 bar
